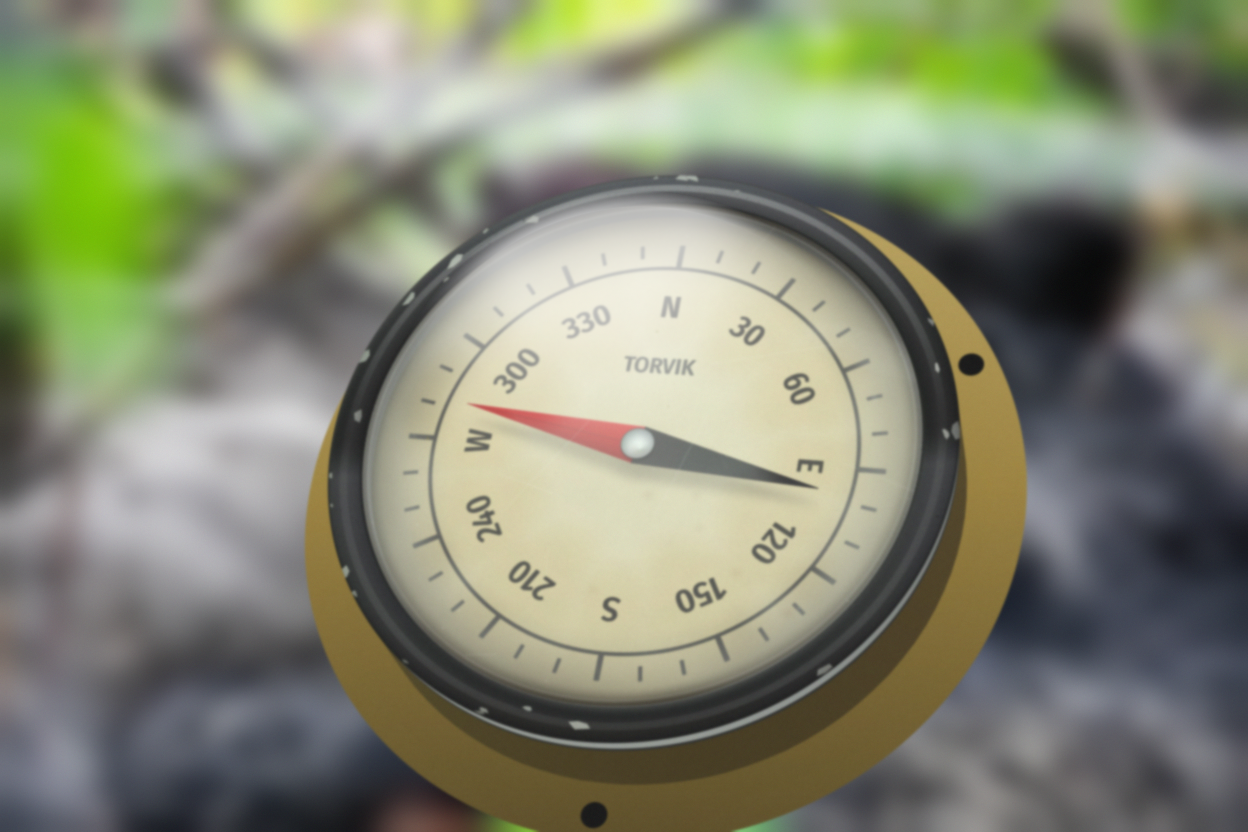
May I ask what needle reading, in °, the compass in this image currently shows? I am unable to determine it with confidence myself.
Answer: 280 °
